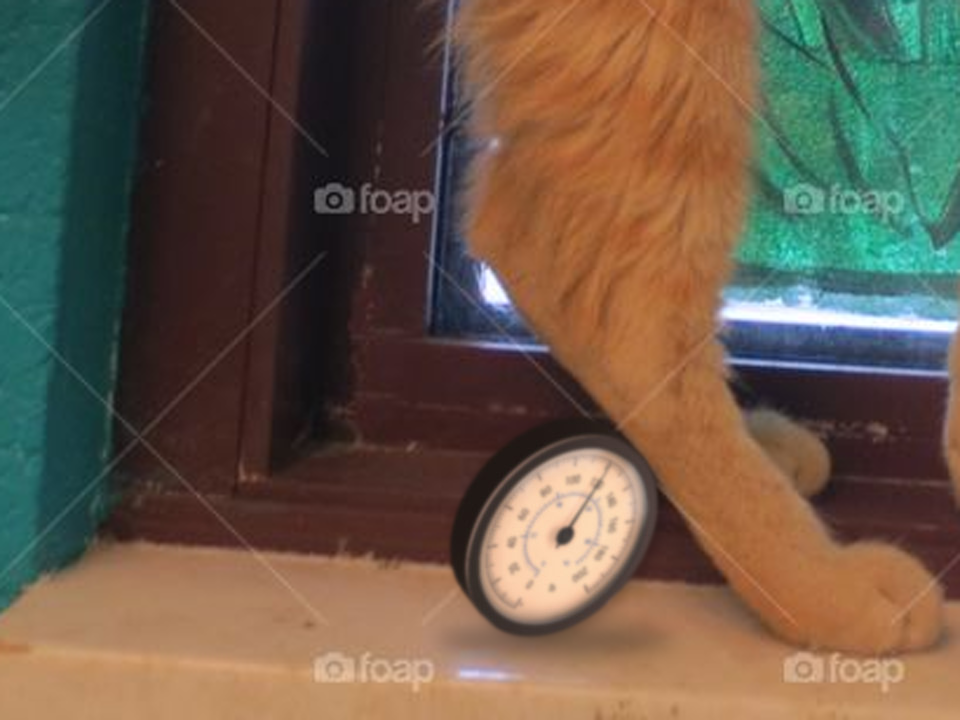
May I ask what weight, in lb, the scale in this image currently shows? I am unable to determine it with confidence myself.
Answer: 120 lb
